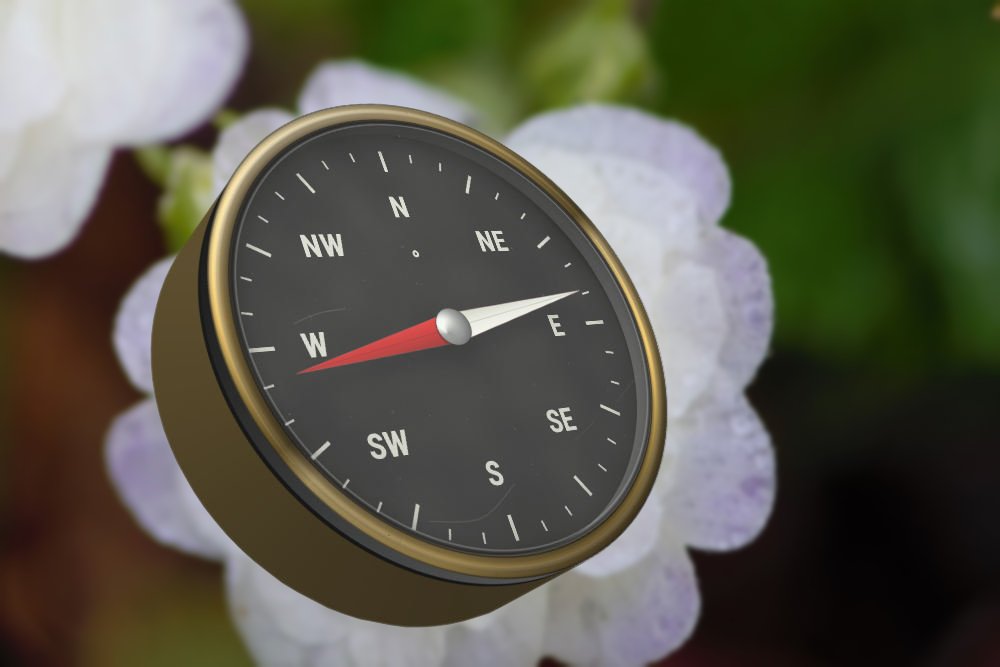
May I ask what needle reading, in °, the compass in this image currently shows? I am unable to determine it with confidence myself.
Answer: 260 °
